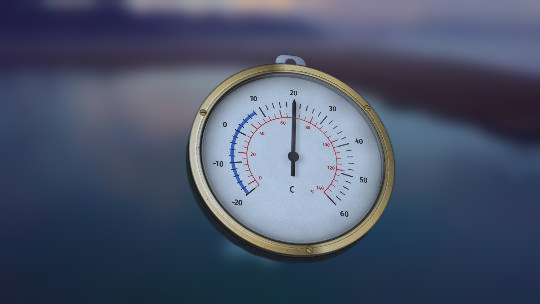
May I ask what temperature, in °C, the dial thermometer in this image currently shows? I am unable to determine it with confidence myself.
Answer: 20 °C
